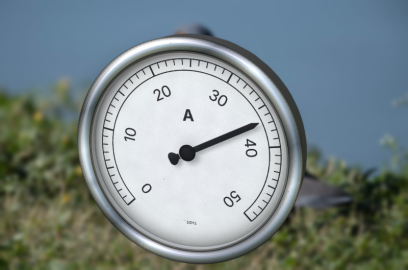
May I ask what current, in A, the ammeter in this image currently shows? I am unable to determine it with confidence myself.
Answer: 36.5 A
